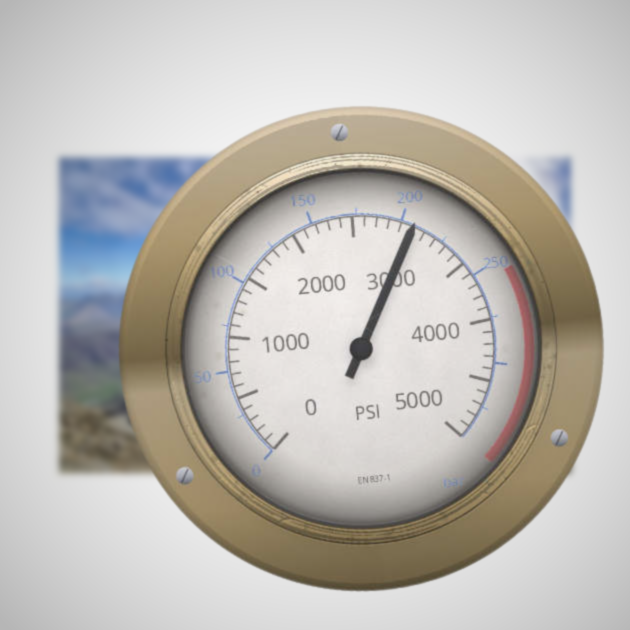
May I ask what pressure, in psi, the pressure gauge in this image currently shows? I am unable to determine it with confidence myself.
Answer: 3000 psi
